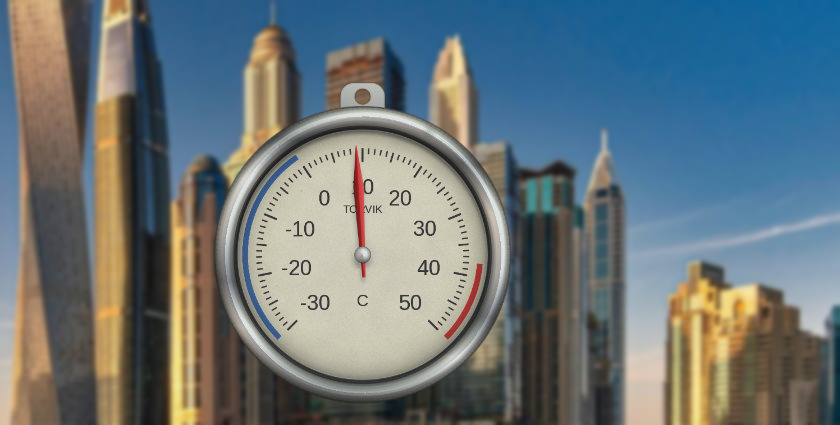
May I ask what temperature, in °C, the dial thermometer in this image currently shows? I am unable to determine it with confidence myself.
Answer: 9 °C
